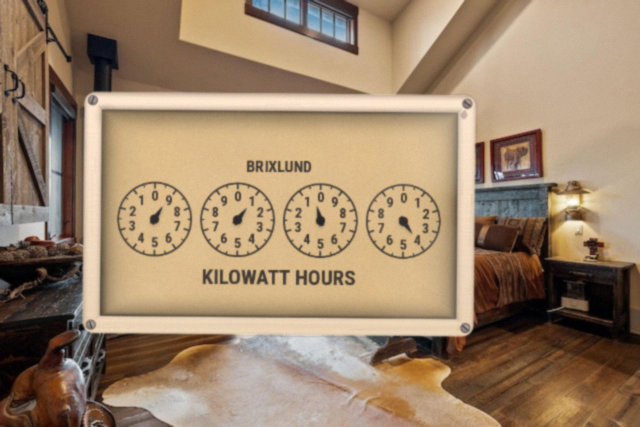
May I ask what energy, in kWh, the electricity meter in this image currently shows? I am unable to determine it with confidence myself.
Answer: 9104 kWh
